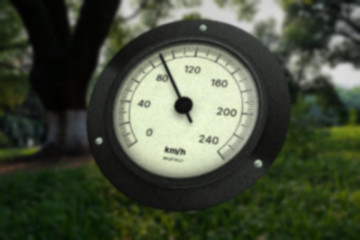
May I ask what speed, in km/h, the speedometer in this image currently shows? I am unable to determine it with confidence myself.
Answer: 90 km/h
